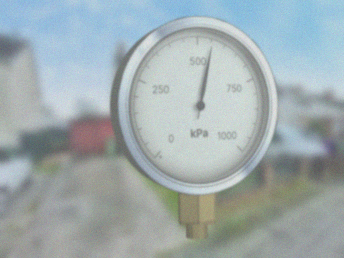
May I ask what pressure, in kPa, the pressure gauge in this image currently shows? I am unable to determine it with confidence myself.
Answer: 550 kPa
